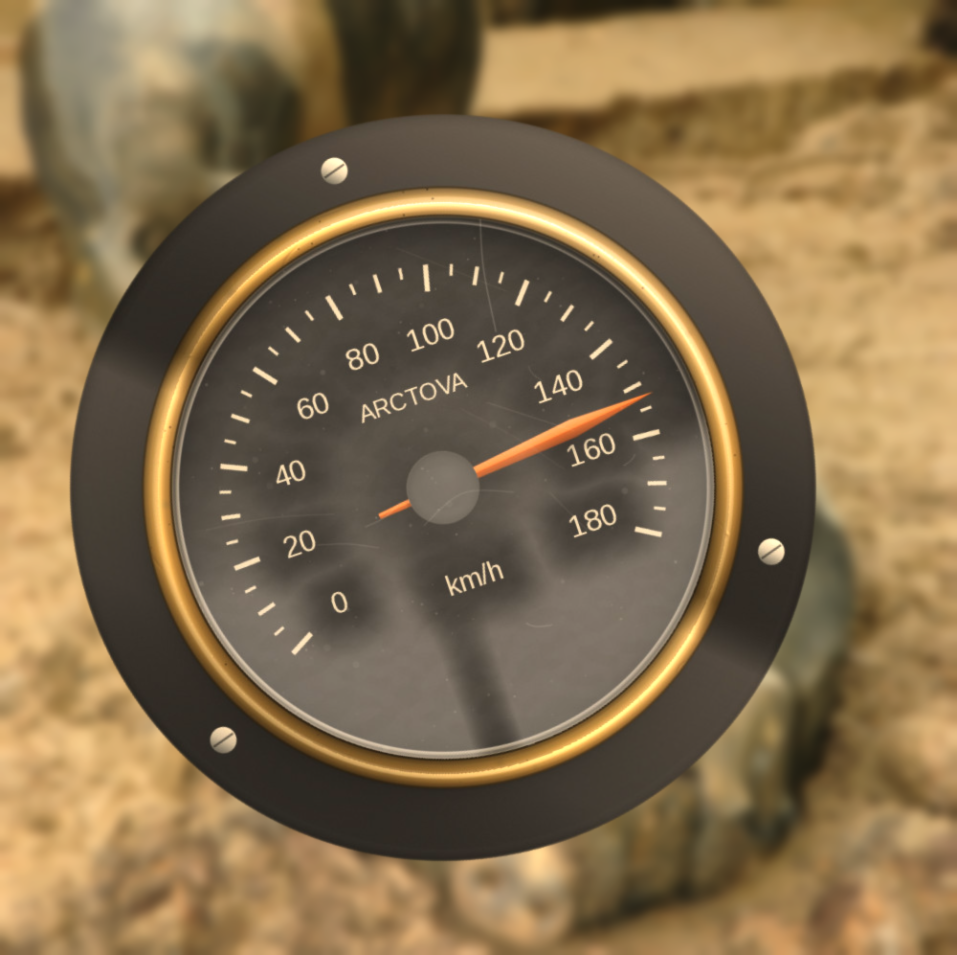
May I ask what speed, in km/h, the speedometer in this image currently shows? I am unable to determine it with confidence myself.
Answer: 152.5 km/h
